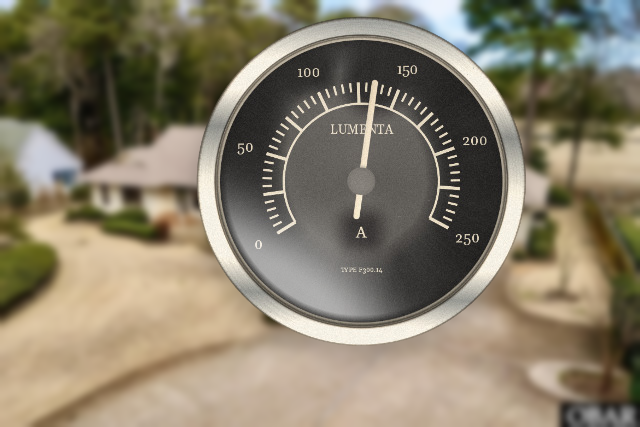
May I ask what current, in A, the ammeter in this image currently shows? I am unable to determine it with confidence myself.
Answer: 135 A
